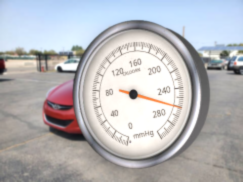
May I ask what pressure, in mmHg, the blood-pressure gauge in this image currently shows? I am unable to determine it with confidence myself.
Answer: 260 mmHg
